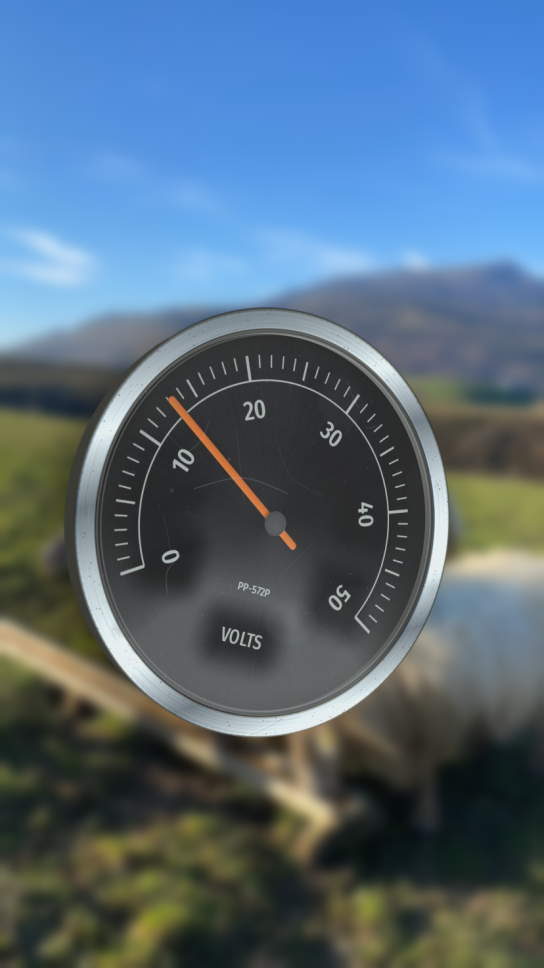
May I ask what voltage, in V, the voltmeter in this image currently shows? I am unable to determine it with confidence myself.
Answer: 13 V
